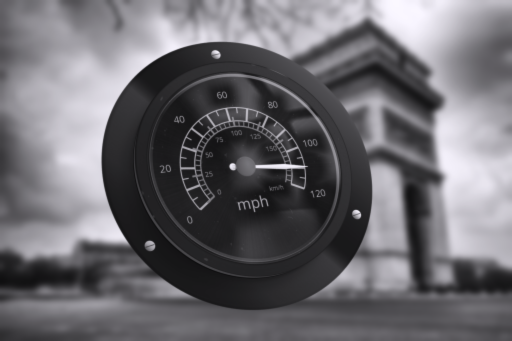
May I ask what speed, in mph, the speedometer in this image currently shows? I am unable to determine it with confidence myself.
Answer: 110 mph
